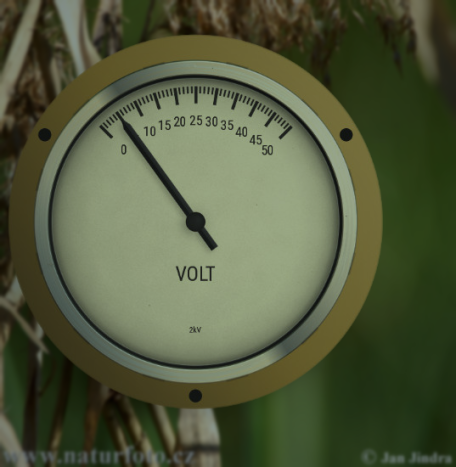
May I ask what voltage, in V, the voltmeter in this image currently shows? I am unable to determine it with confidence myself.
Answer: 5 V
